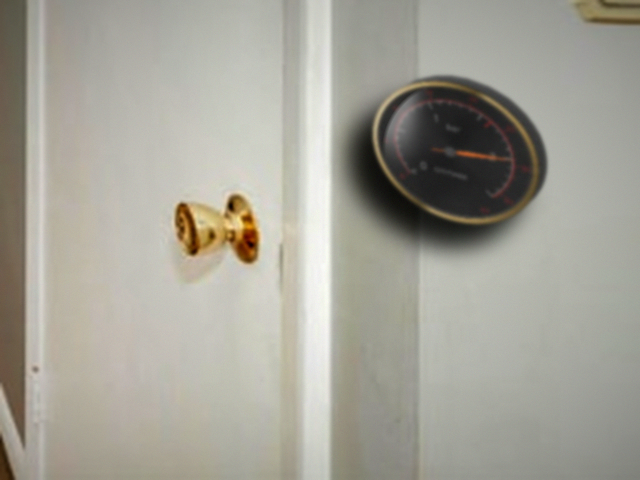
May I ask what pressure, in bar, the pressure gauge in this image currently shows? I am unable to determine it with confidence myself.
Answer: 2 bar
